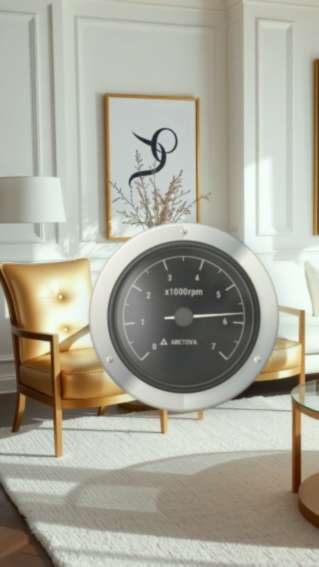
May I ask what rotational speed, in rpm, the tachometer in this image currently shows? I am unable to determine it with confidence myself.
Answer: 5750 rpm
